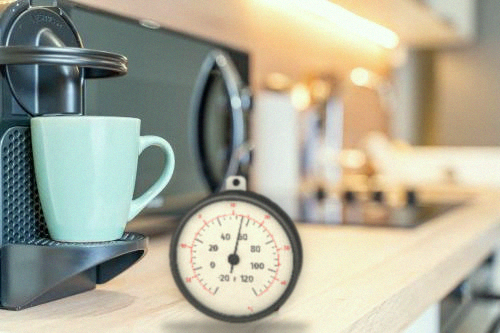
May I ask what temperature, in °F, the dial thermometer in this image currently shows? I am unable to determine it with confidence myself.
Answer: 56 °F
